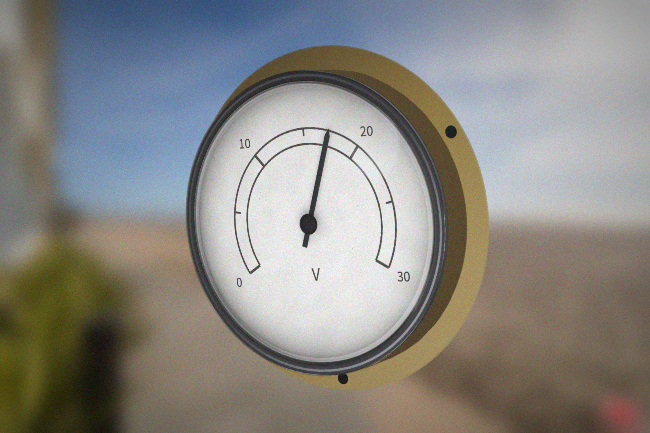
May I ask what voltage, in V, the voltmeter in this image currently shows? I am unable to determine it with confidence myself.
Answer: 17.5 V
